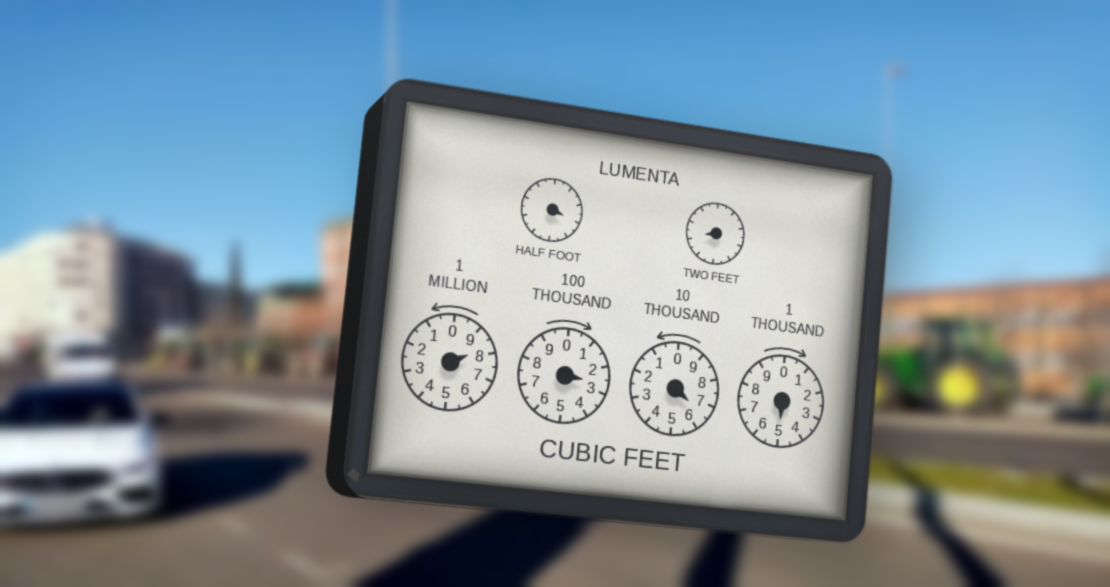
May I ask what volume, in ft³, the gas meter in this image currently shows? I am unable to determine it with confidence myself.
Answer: 826500 ft³
